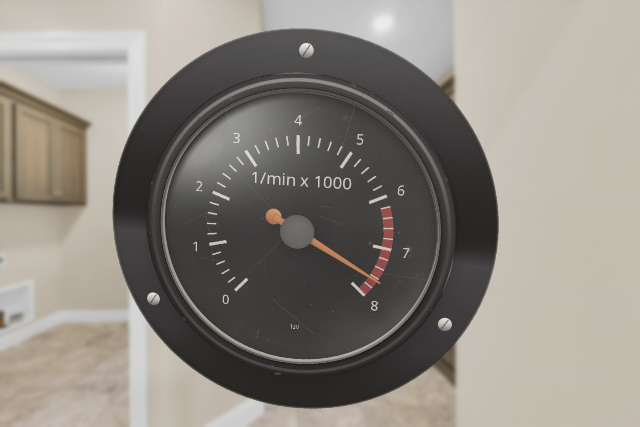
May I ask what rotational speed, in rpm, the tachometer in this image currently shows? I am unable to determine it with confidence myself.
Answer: 7600 rpm
